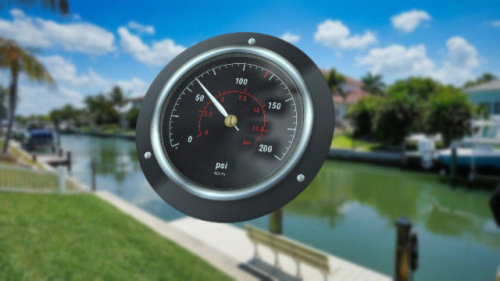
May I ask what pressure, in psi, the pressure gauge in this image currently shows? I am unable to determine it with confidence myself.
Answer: 60 psi
